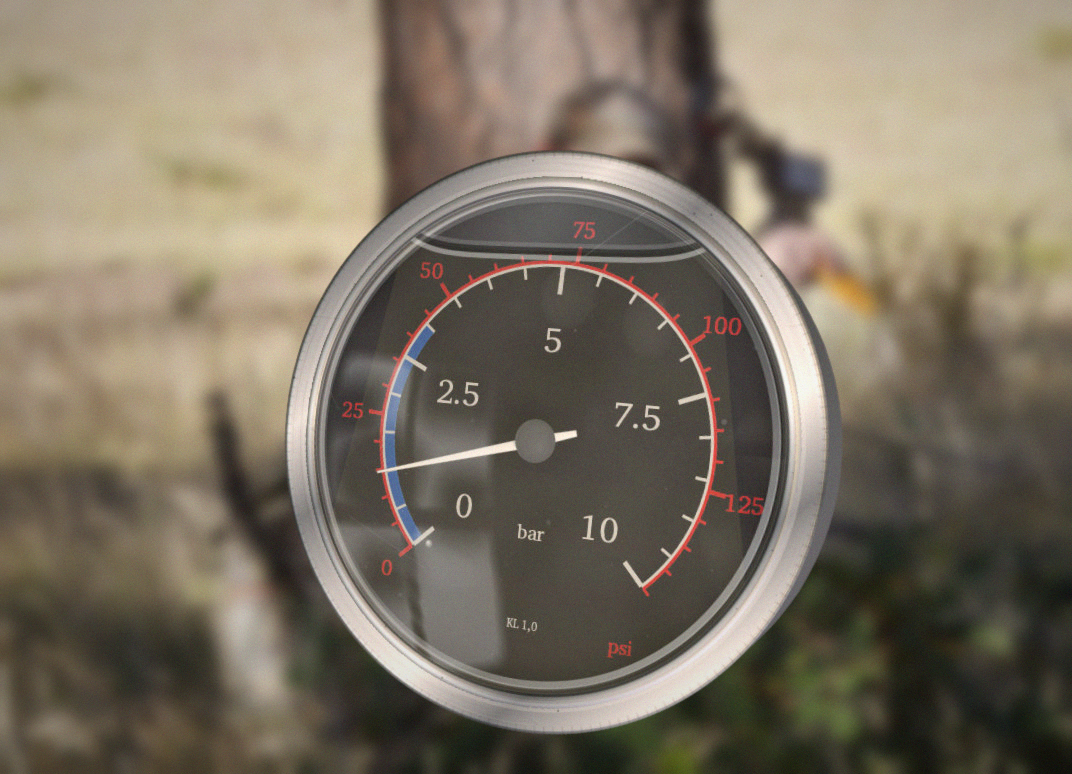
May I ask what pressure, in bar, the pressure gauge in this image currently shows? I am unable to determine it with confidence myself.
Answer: 1 bar
